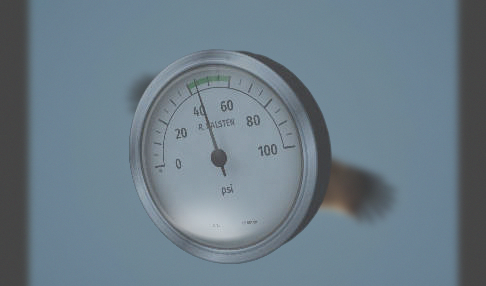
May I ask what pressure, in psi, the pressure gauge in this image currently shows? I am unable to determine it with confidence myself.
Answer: 45 psi
